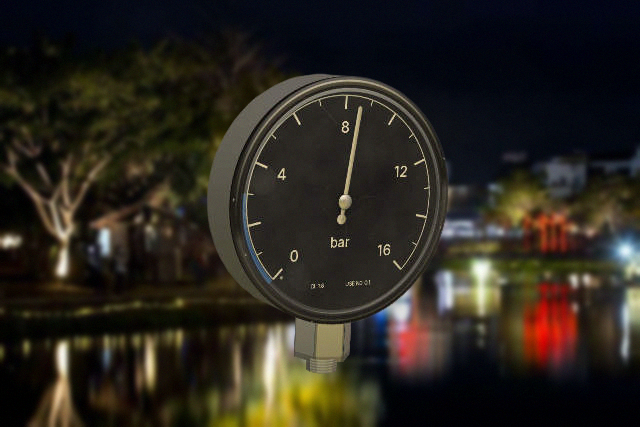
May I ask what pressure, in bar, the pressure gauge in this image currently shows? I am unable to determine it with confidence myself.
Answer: 8.5 bar
